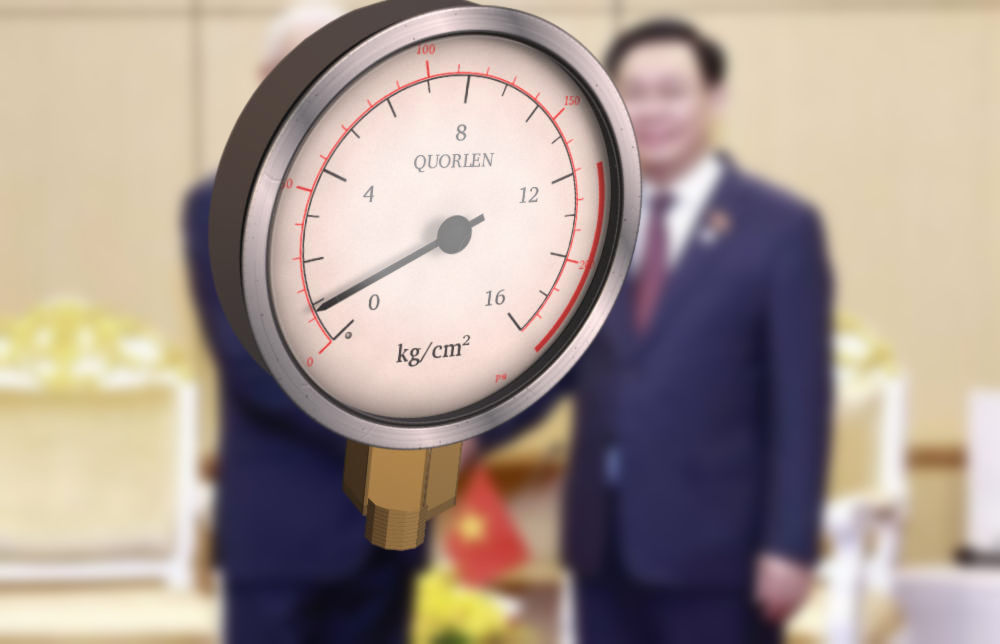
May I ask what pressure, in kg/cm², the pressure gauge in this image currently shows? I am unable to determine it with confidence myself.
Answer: 1 kg/cm²
